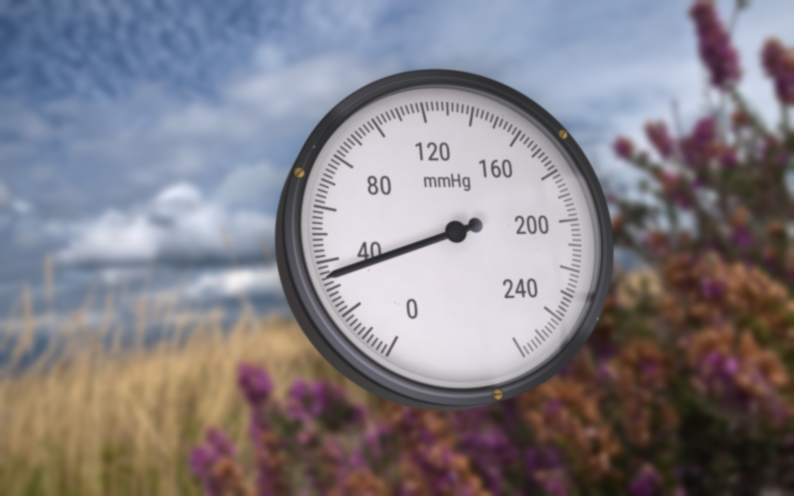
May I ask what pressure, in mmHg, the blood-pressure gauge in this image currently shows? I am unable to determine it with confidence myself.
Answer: 34 mmHg
